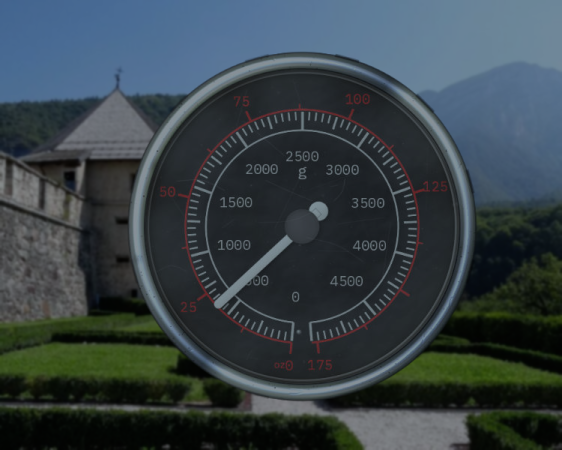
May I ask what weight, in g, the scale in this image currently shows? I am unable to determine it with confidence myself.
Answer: 600 g
